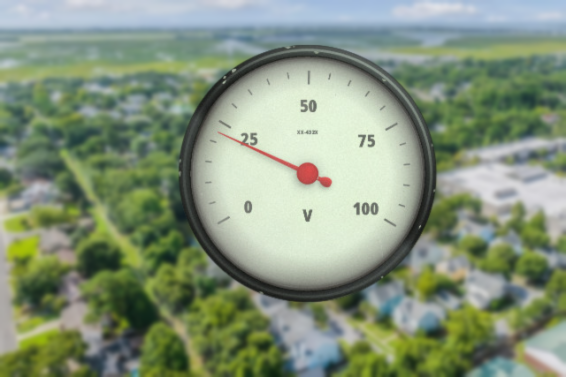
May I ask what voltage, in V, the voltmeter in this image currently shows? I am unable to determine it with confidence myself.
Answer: 22.5 V
